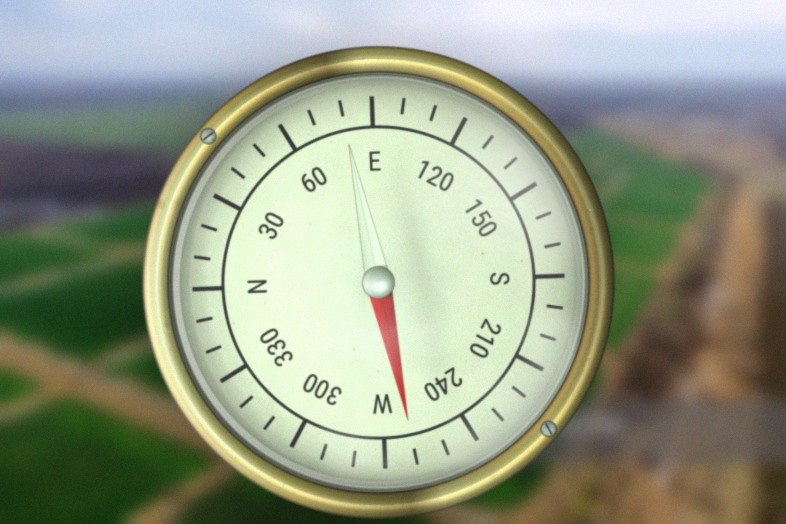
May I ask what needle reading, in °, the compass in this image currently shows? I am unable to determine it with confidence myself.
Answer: 260 °
